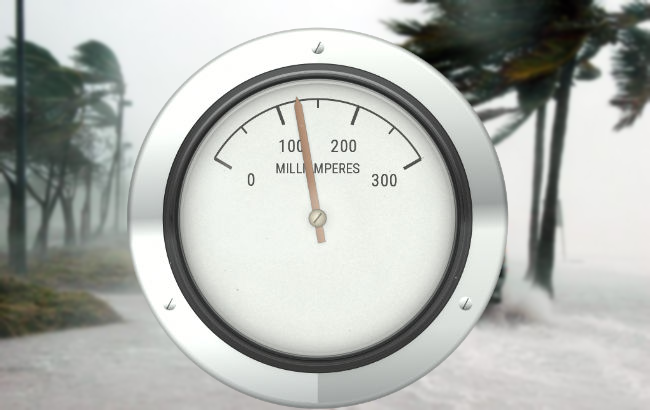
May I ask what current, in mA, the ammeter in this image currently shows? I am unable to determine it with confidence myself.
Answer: 125 mA
